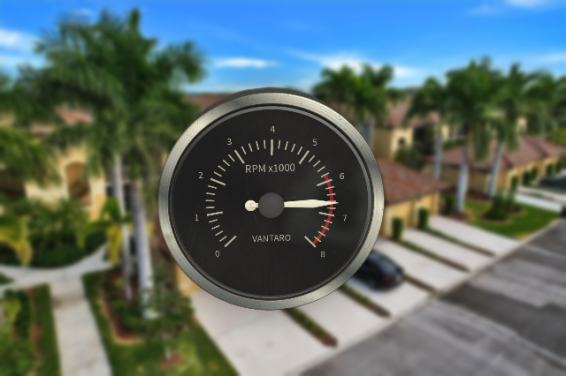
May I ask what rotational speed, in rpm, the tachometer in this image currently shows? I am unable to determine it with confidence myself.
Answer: 6600 rpm
